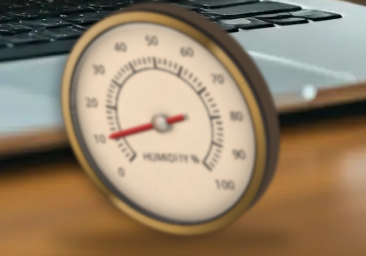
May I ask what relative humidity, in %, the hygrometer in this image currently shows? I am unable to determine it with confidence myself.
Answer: 10 %
